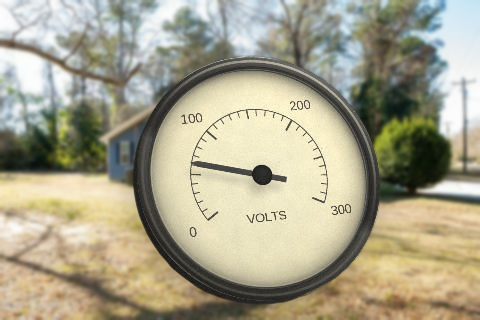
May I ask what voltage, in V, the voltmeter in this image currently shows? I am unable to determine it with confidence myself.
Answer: 60 V
